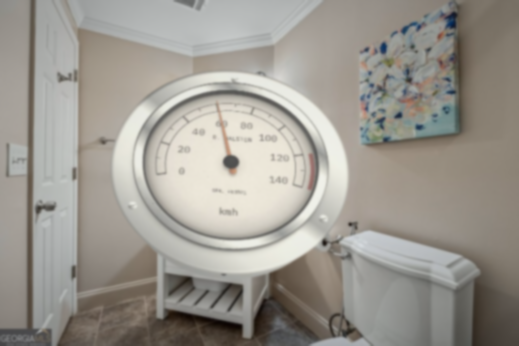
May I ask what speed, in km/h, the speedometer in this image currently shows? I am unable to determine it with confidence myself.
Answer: 60 km/h
